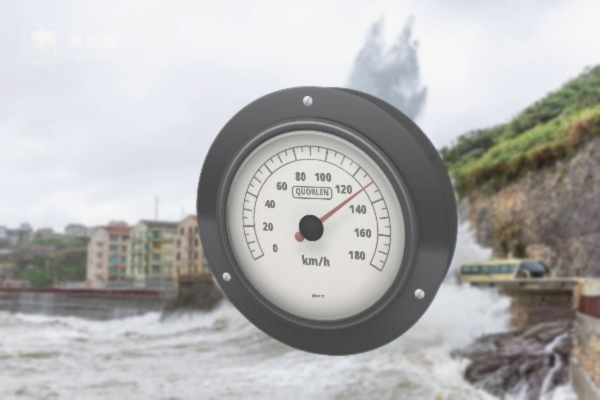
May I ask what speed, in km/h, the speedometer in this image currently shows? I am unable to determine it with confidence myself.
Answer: 130 km/h
